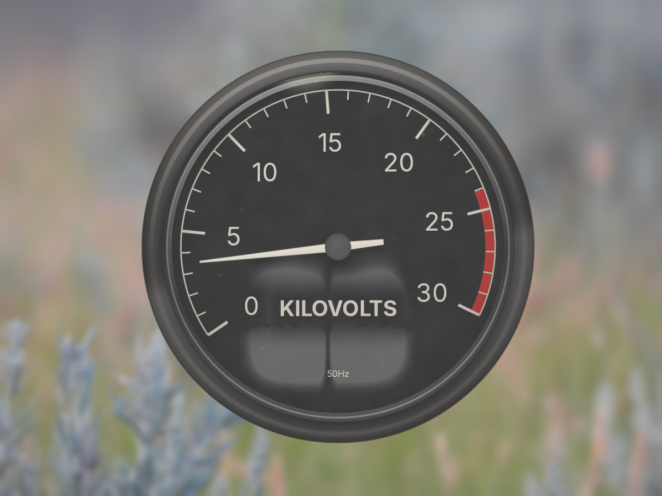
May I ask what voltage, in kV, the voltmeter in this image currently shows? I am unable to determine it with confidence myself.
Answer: 3.5 kV
